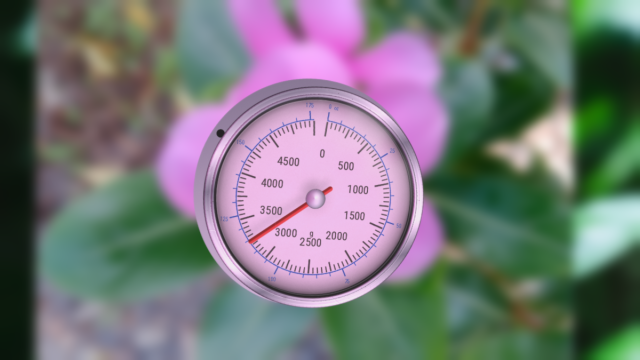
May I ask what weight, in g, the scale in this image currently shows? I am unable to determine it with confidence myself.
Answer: 3250 g
